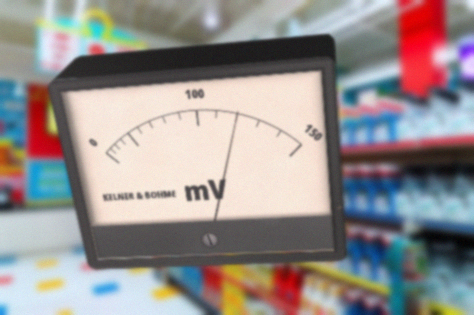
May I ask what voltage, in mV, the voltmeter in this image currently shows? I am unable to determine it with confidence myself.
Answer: 120 mV
